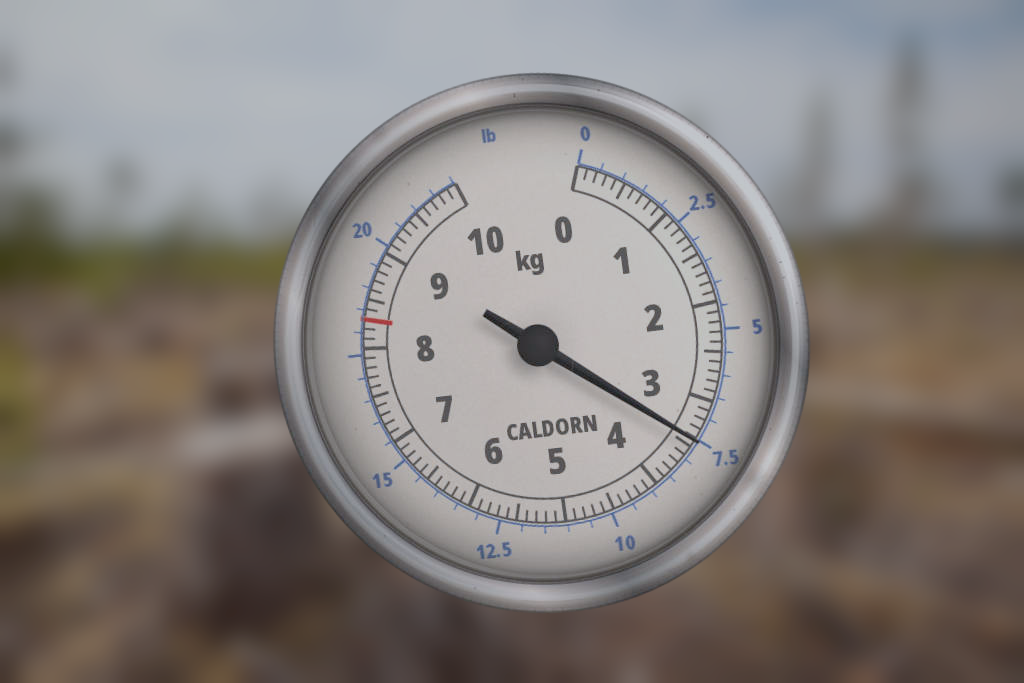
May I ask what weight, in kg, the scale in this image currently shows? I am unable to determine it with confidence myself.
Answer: 3.4 kg
